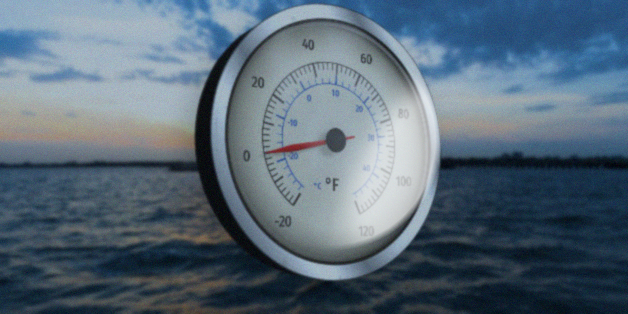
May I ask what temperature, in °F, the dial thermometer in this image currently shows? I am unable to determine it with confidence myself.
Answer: 0 °F
